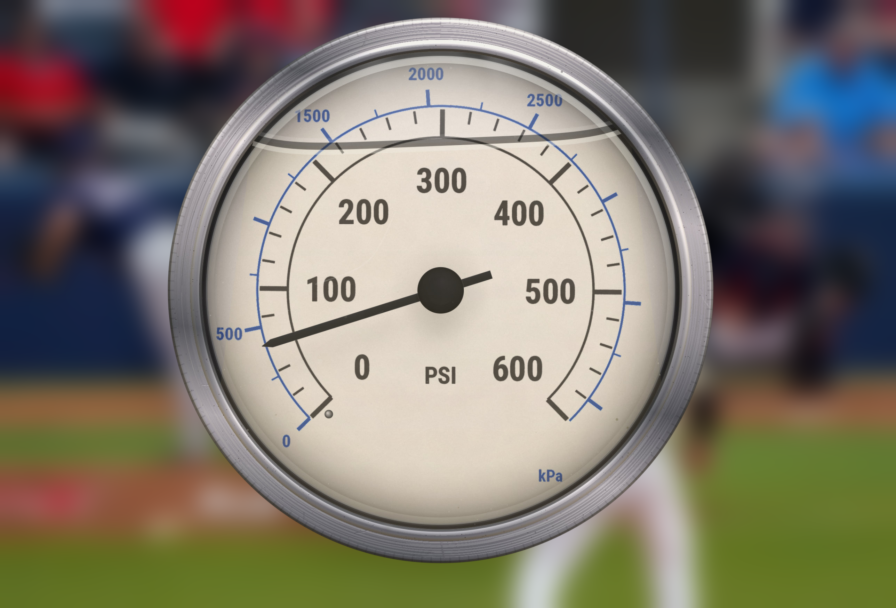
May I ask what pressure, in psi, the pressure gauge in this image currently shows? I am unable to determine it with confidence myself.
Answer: 60 psi
